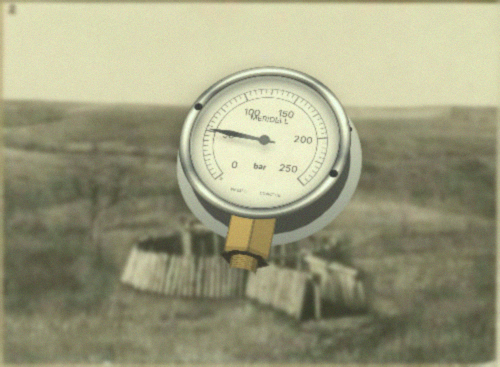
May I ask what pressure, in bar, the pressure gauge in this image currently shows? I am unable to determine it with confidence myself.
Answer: 50 bar
